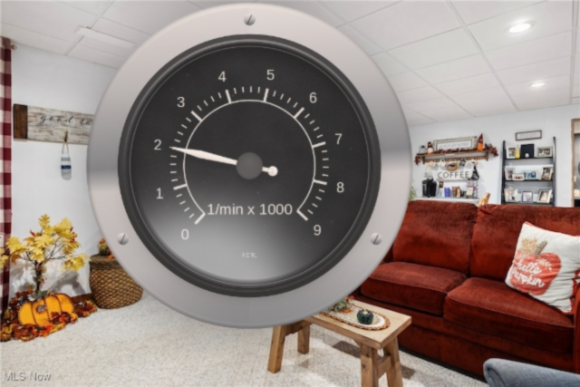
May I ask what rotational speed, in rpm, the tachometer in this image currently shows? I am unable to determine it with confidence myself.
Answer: 2000 rpm
